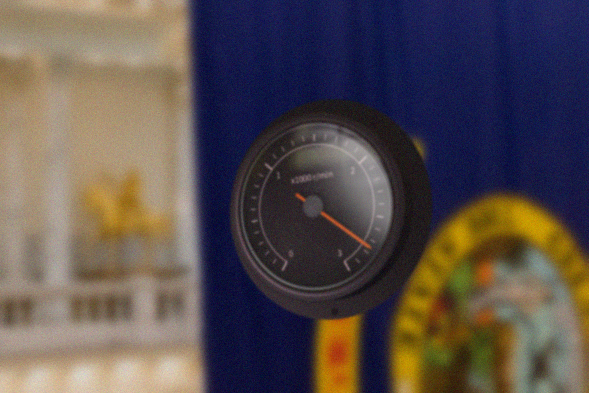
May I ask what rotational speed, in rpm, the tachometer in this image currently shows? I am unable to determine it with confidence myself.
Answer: 2750 rpm
